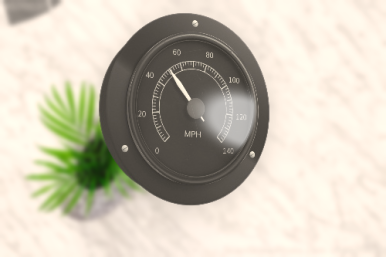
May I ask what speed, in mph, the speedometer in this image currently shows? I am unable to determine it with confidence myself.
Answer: 50 mph
